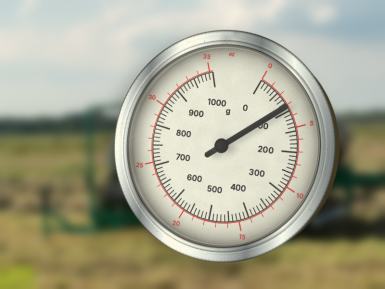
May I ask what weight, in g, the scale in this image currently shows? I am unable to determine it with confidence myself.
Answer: 90 g
